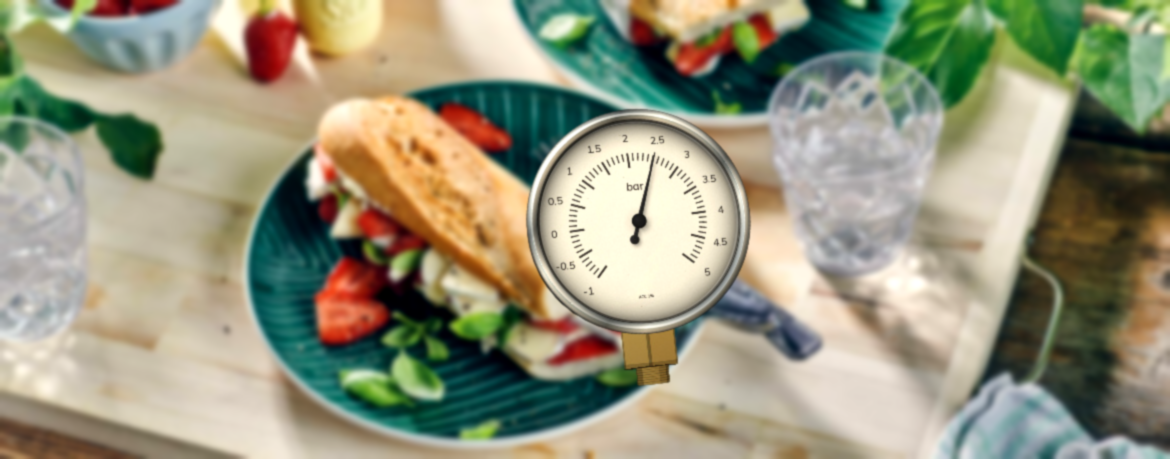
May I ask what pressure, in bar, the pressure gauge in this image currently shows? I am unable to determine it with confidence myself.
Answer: 2.5 bar
